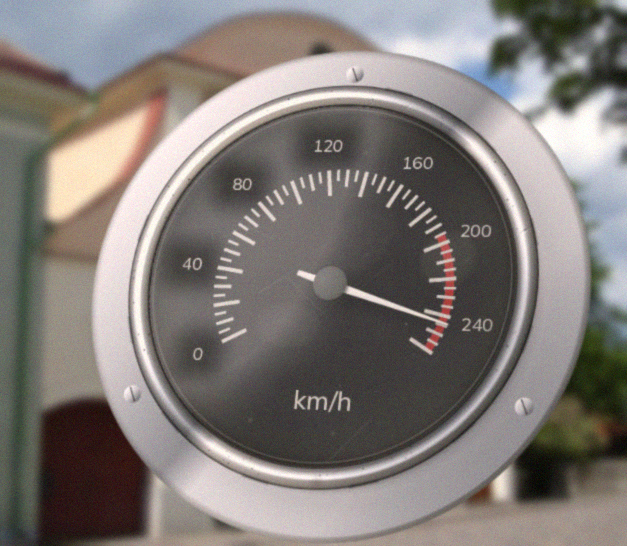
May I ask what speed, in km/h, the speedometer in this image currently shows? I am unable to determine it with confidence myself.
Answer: 245 km/h
